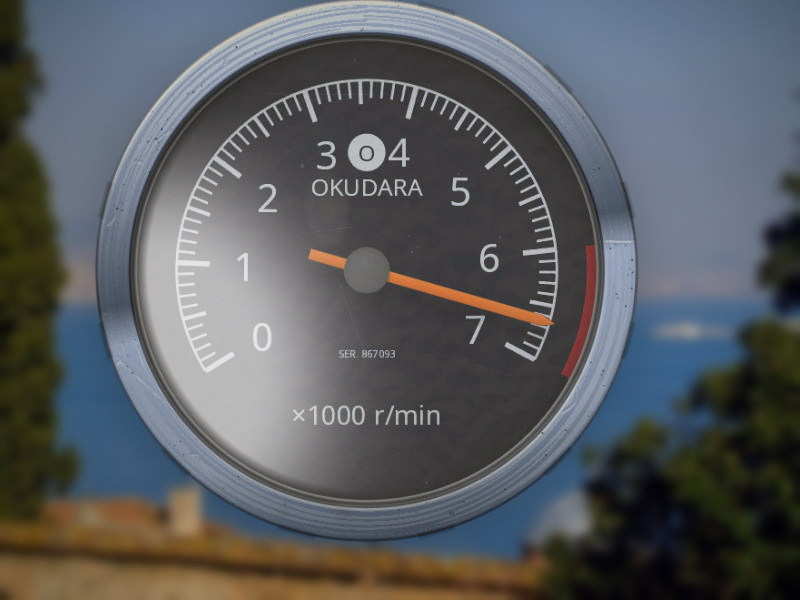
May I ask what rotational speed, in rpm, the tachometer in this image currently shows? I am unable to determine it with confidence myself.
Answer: 6650 rpm
